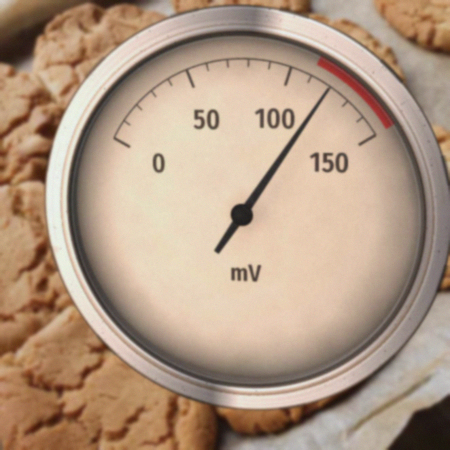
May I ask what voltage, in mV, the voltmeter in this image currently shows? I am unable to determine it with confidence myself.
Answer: 120 mV
